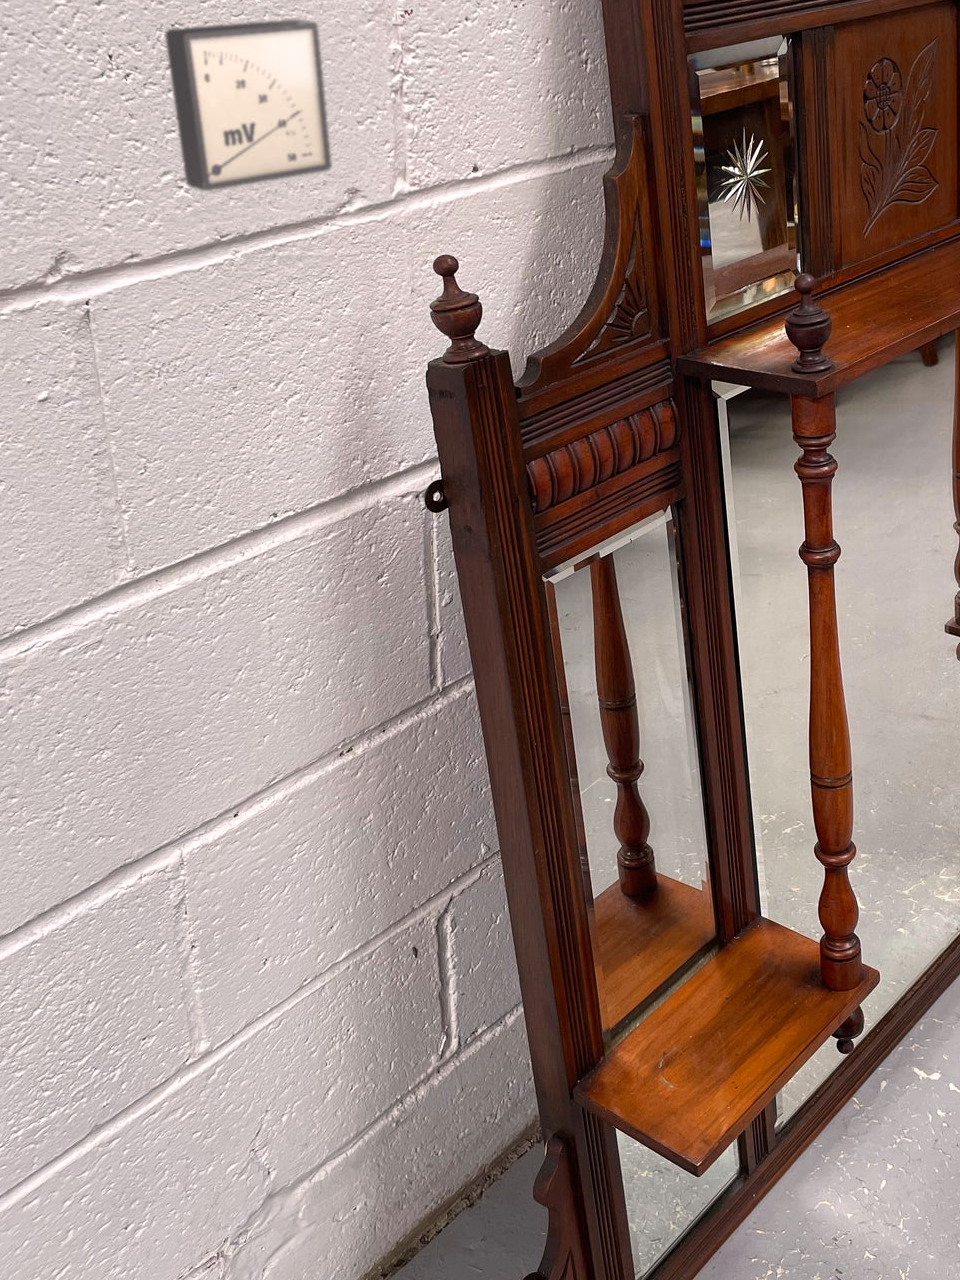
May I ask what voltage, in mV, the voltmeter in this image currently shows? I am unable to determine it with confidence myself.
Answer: 40 mV
